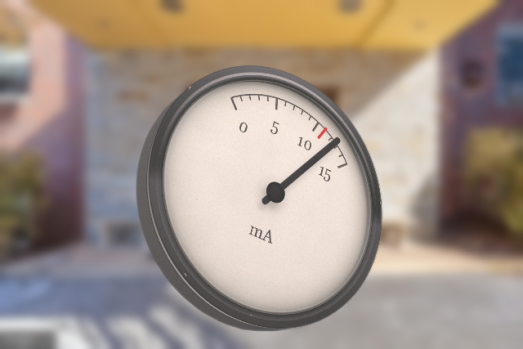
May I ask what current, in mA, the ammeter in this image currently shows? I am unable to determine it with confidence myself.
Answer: 12.5 mA
